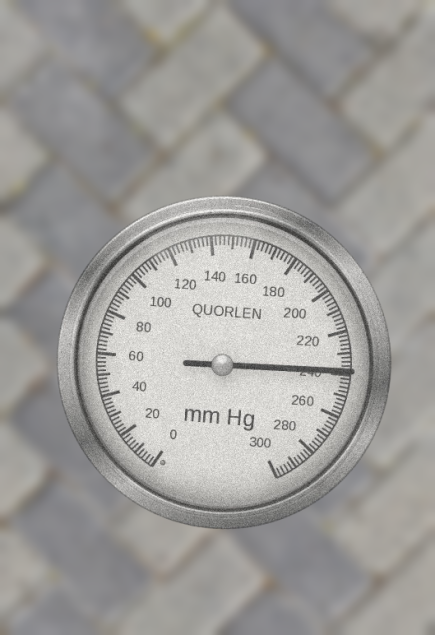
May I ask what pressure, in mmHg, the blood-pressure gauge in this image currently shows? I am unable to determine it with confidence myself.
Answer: 238 mmHg
